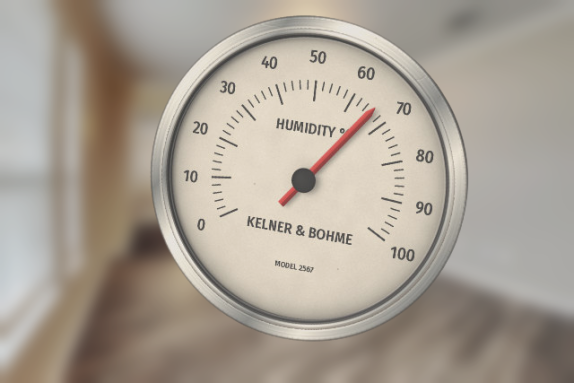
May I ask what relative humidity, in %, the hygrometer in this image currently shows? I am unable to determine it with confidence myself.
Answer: 66 %
